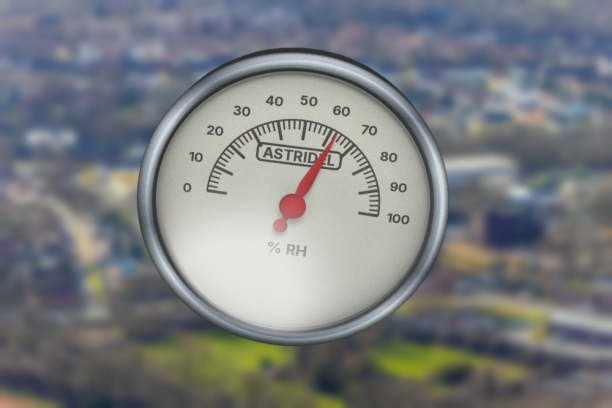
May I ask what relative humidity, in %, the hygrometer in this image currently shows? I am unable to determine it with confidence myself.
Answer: 62 %
